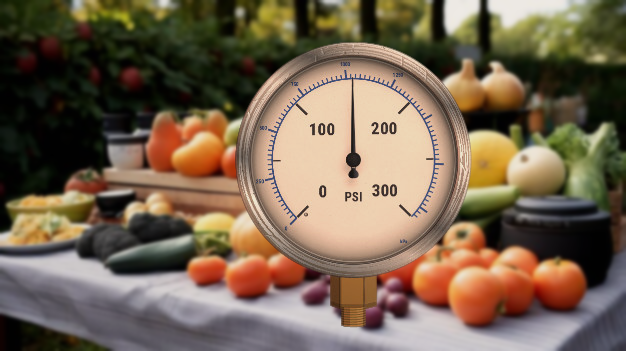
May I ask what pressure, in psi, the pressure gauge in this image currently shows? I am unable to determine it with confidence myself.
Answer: 150 psi
